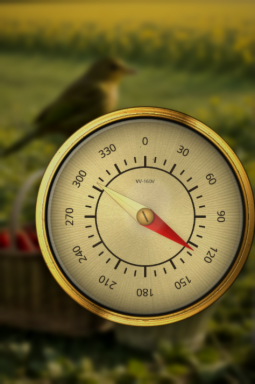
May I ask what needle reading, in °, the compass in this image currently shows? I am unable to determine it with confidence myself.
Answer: 125 °
